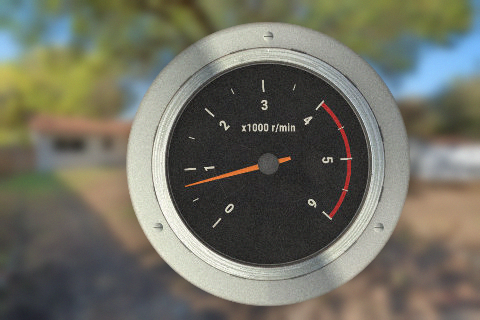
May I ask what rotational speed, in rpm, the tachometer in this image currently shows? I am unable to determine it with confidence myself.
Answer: 750 rpm
